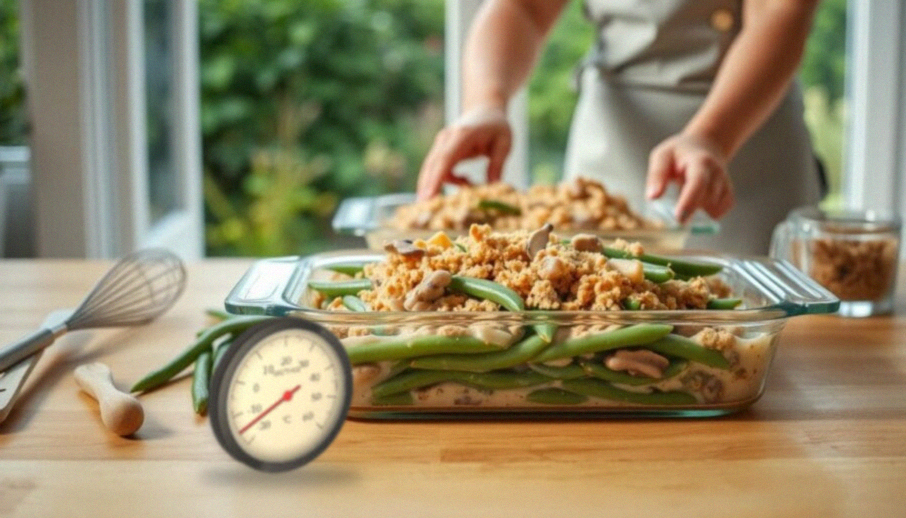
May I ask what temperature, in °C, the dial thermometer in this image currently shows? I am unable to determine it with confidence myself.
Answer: -15 °C
